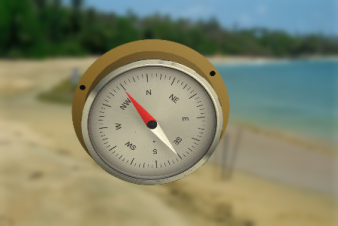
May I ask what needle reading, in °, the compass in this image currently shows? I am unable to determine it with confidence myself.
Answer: 330 °
